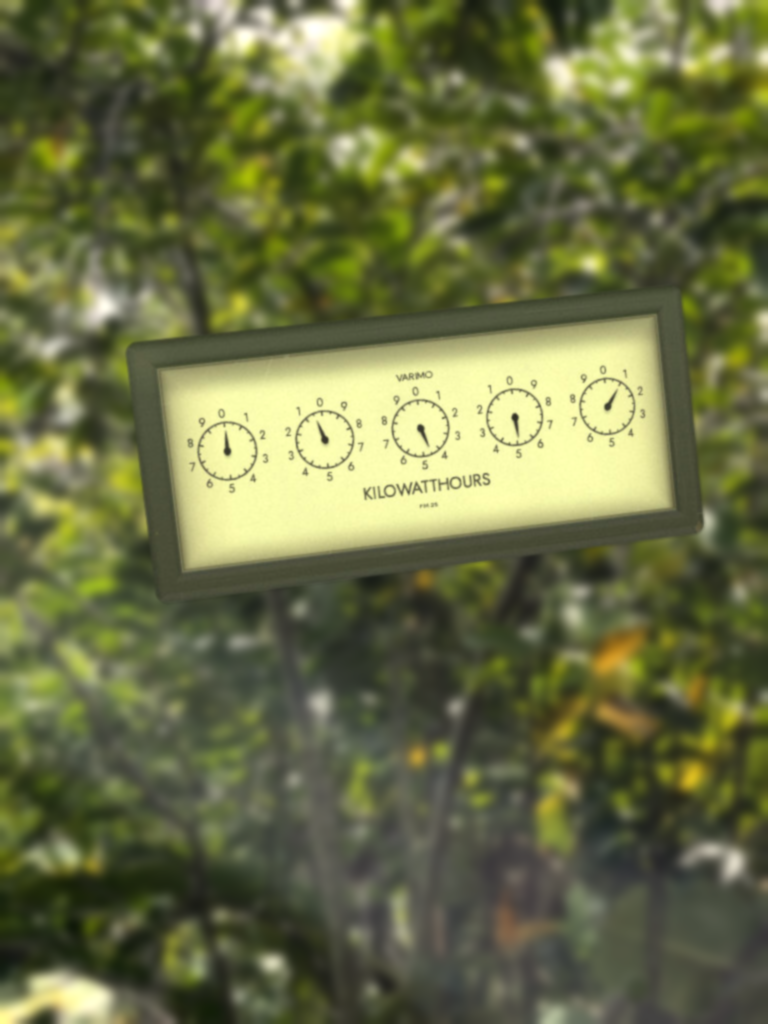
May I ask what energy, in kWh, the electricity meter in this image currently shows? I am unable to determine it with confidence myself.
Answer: 451 kWh
